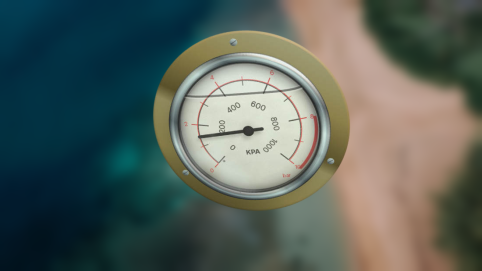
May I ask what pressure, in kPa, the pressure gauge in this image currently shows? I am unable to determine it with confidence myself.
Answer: 150 kPa
